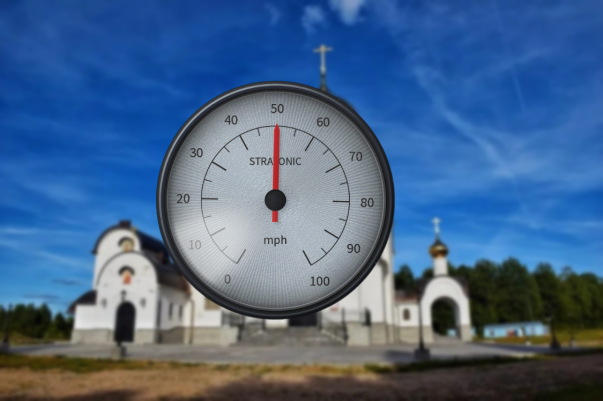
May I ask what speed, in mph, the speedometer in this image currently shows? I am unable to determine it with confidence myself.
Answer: 50 mph
